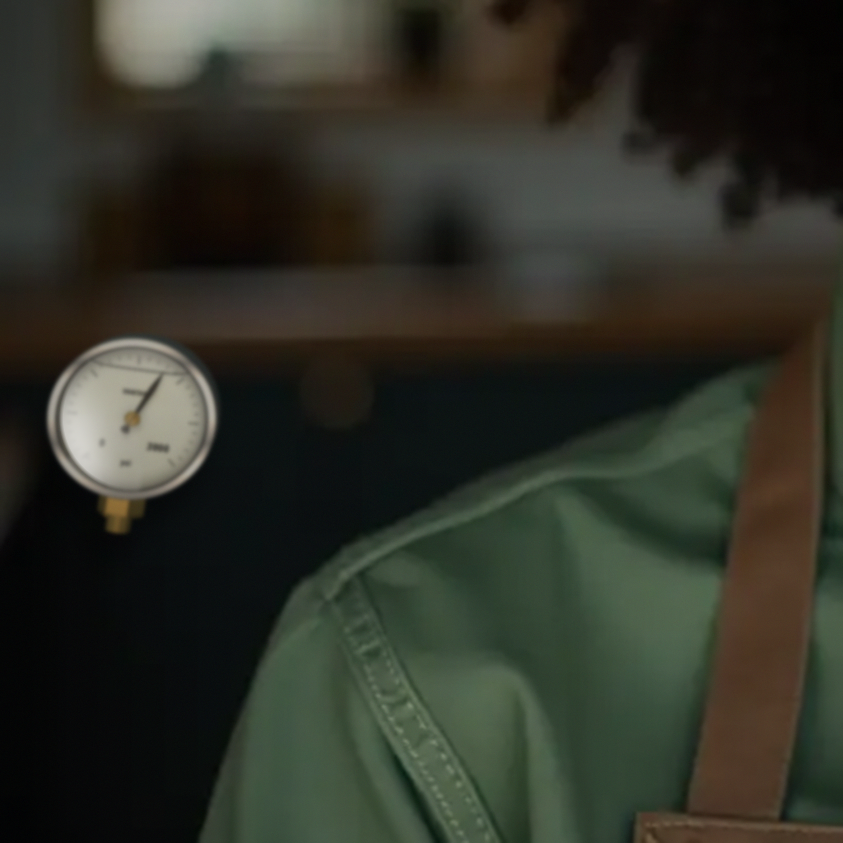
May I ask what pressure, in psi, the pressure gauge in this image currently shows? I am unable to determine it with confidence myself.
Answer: 1800 psi
